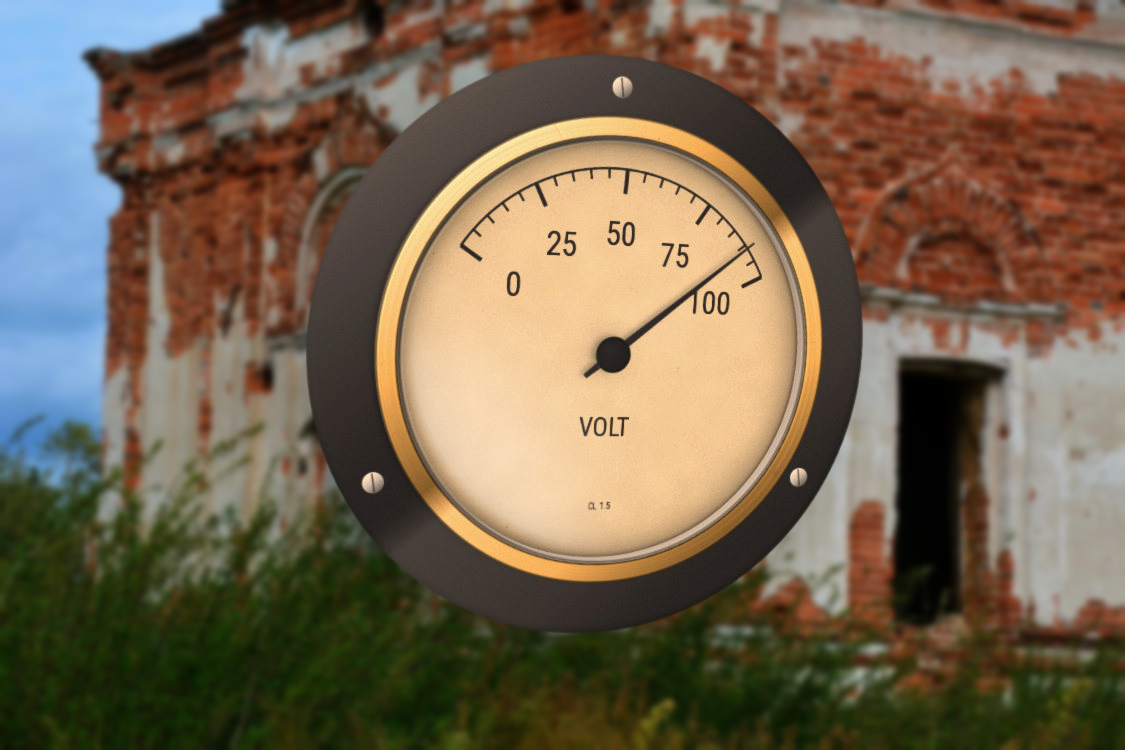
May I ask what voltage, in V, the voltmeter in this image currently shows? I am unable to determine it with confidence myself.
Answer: 90 V
